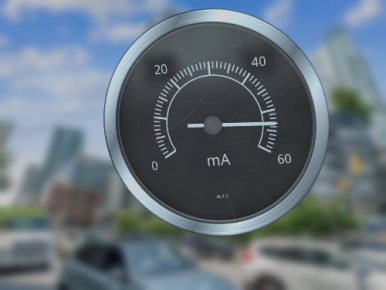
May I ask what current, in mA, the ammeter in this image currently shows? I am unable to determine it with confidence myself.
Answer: 53 mA
